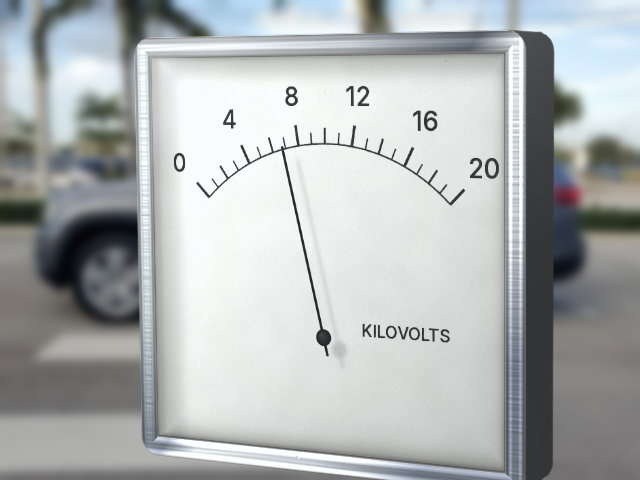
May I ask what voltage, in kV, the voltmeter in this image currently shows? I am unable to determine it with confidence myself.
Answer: 7 kV
